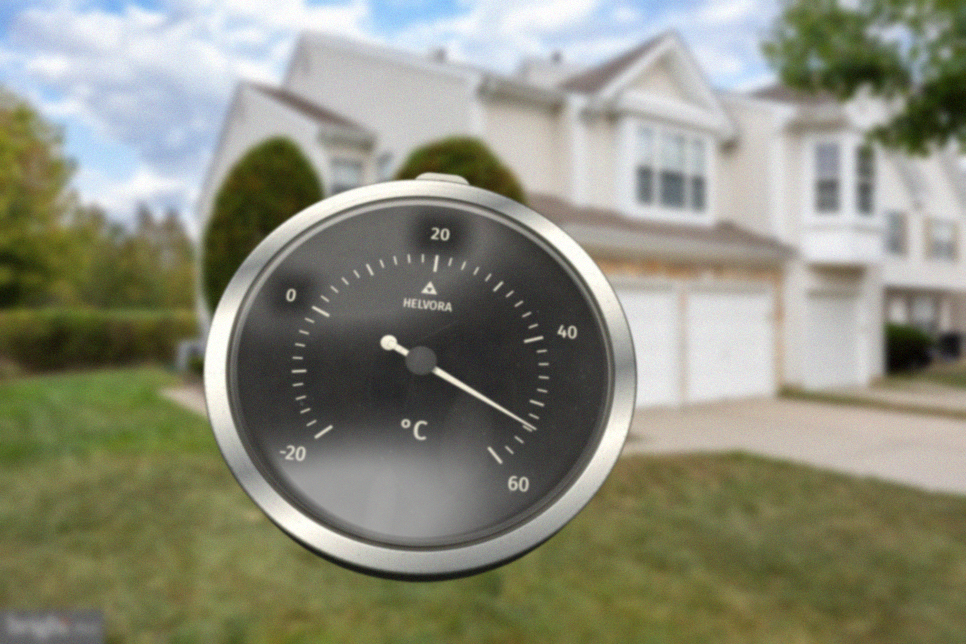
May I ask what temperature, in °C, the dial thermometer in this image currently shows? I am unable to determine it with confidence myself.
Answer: 54 °C
